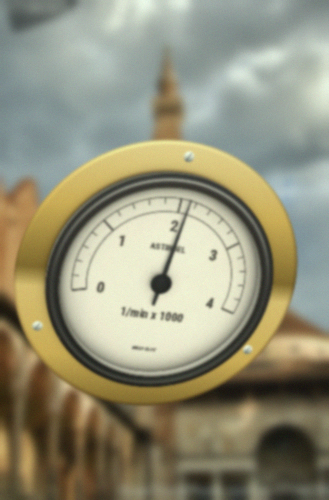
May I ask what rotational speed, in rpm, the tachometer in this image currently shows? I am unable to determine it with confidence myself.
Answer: 2100 rpm
